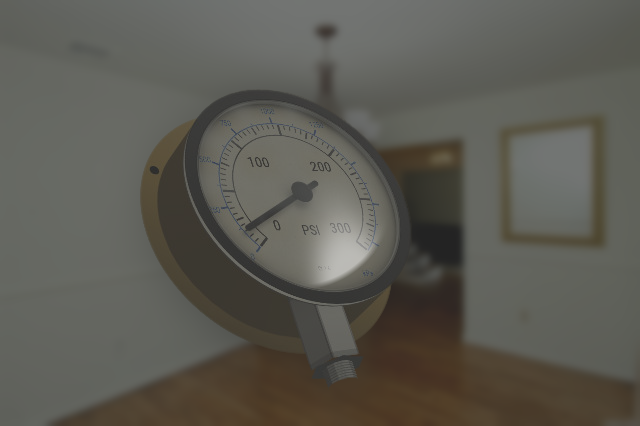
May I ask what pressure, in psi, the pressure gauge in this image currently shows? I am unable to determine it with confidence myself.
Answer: 15 psi
